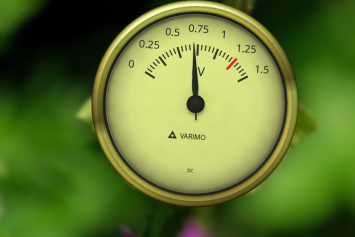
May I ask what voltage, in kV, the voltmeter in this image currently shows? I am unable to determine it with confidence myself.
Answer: 0.7 kV
